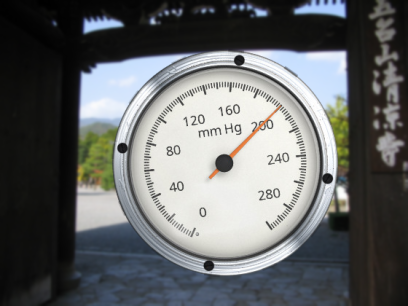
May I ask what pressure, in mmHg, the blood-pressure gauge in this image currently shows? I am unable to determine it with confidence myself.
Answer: 200 mmHg
